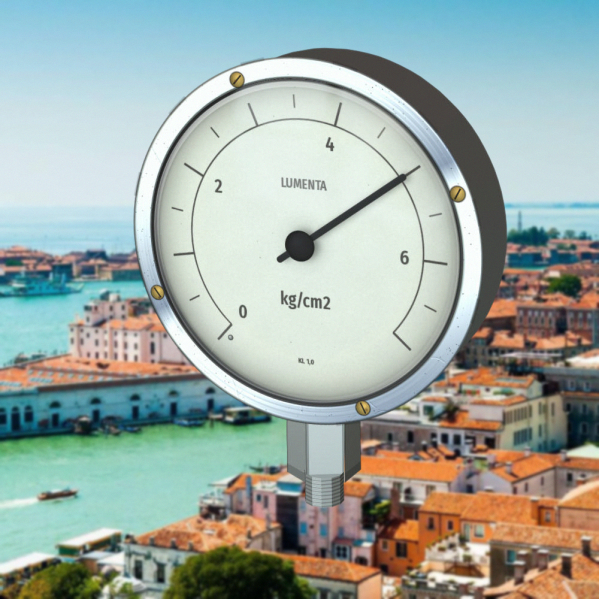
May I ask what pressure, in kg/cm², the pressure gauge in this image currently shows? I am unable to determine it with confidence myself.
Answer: 5 kg/cm²
